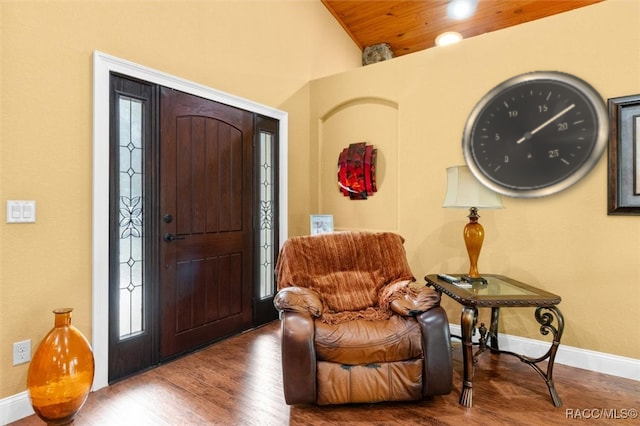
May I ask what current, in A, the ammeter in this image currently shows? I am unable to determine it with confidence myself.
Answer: 18 A
